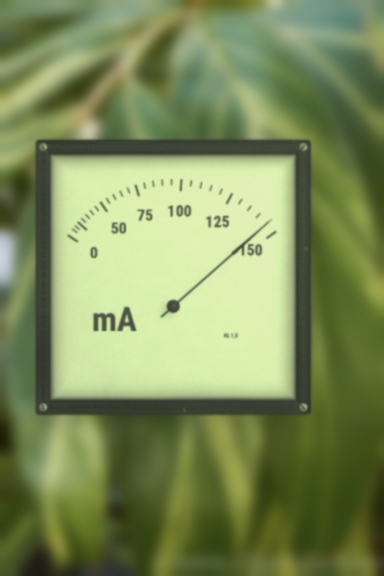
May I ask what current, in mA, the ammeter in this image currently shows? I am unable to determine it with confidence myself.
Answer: 145 mA
